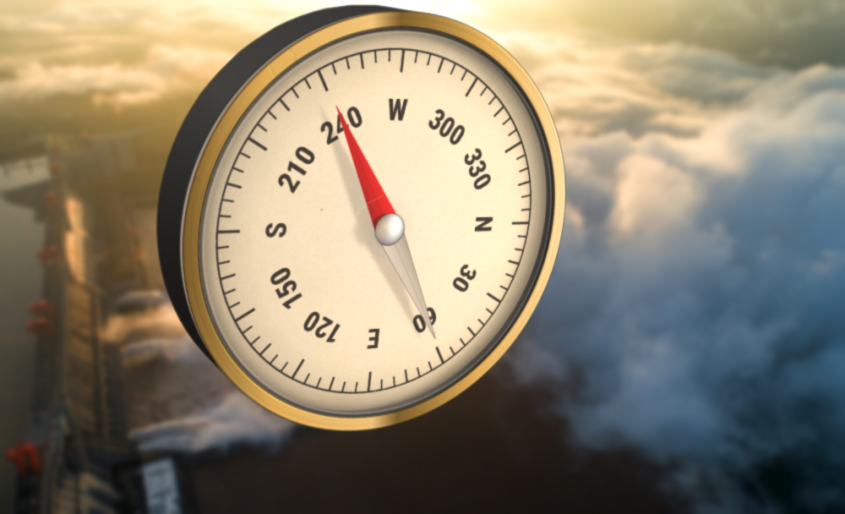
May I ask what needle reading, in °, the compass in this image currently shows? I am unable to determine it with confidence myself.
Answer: 240 °
